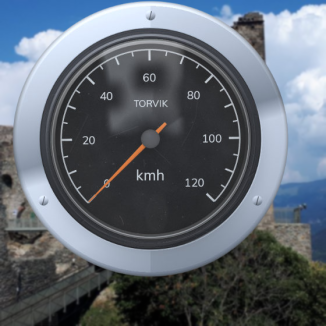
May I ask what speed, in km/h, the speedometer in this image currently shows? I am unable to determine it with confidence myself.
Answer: 0 km/h
